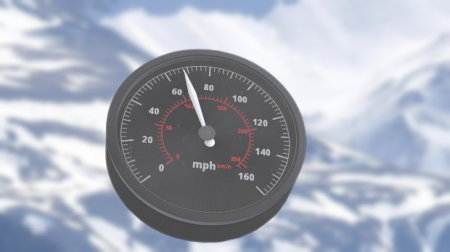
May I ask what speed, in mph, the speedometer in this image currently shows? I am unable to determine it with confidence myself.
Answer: 68 mph
